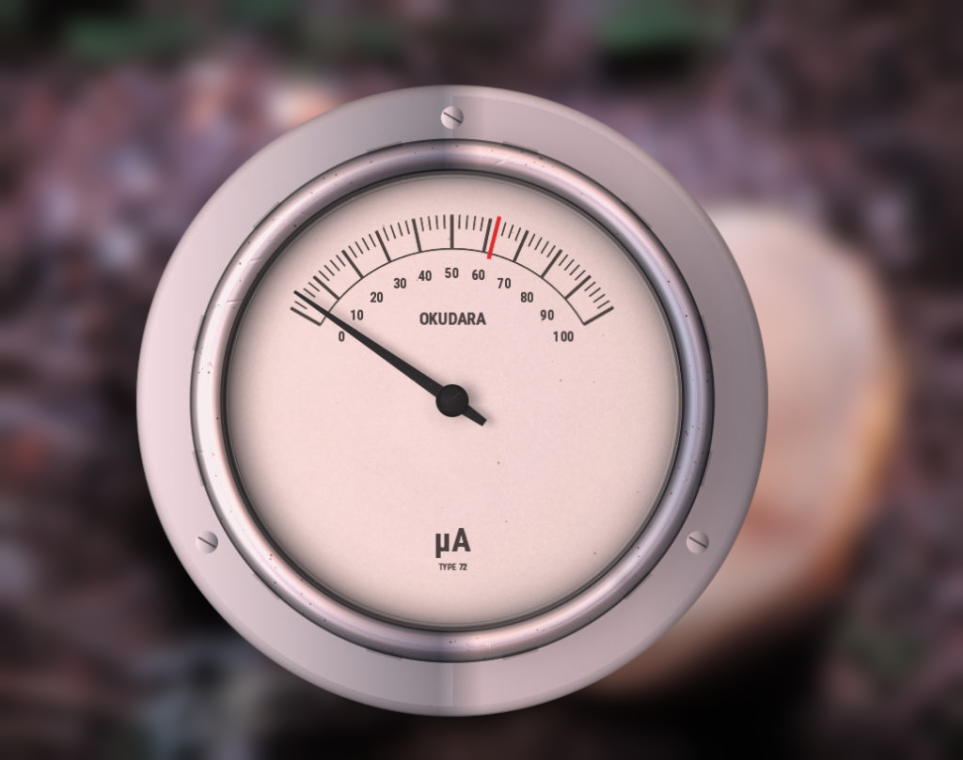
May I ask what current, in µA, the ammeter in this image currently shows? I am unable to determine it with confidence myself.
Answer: 4 µA
